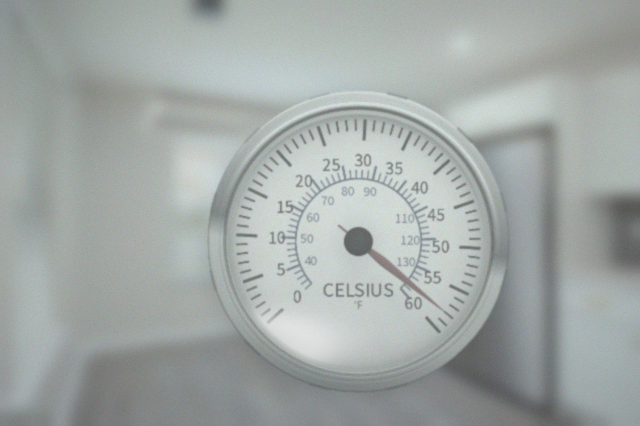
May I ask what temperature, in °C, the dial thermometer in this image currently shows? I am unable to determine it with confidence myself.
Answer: 58 °C
